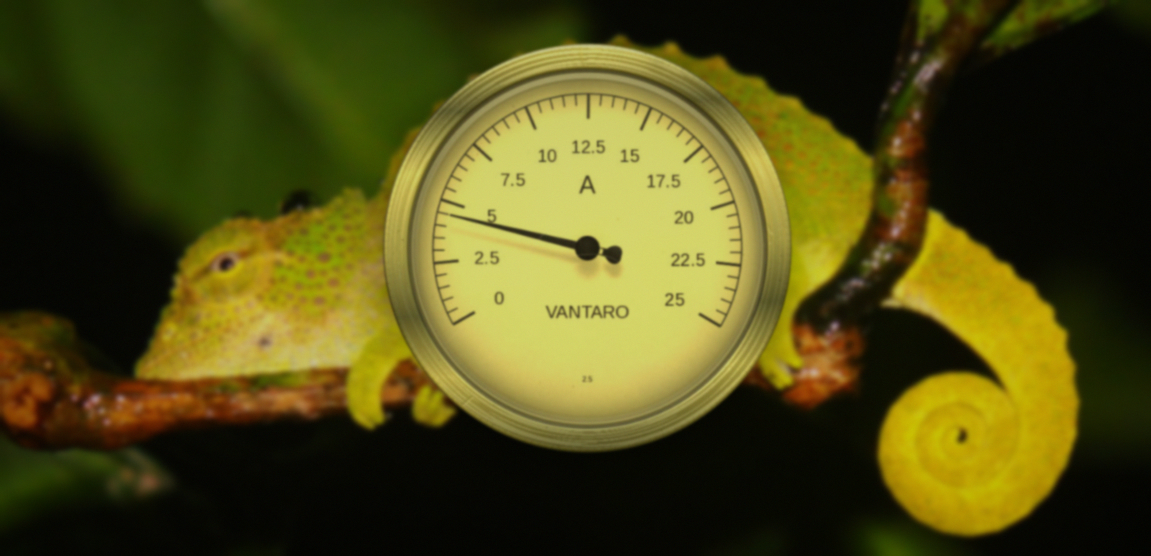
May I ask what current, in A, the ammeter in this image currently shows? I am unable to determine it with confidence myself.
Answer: 4.5 A
